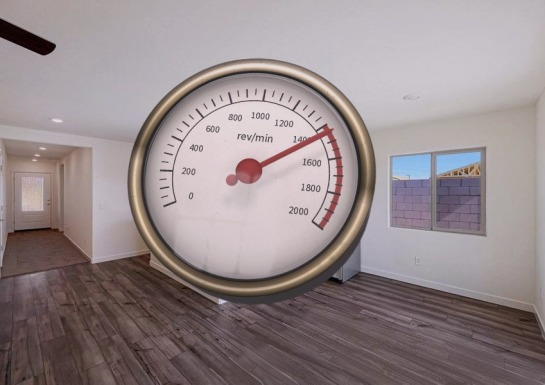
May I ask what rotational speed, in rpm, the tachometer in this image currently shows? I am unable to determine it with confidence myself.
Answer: 1450 rpm
